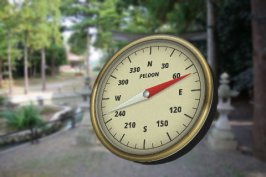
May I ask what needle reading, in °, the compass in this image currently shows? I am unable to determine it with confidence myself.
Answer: 70 °
